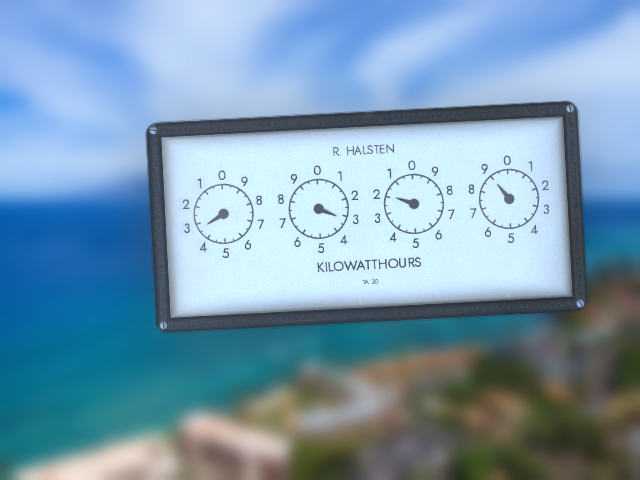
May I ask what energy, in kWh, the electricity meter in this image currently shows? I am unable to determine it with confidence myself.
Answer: 3319 kWh
